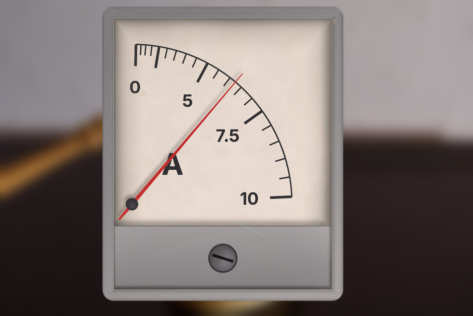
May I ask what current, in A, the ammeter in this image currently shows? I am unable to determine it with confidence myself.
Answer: 6.25 A
